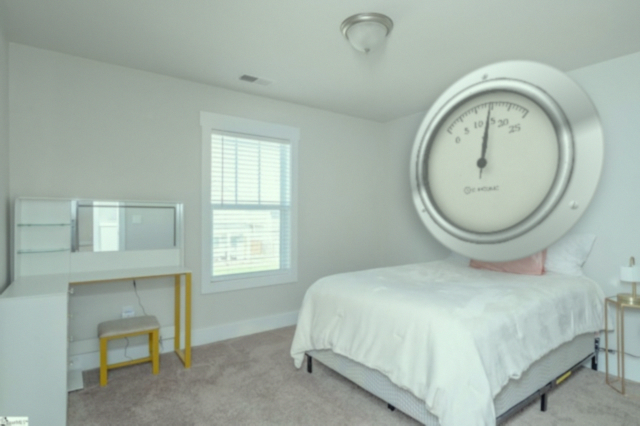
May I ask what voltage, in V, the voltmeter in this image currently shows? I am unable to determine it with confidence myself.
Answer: 15 V
